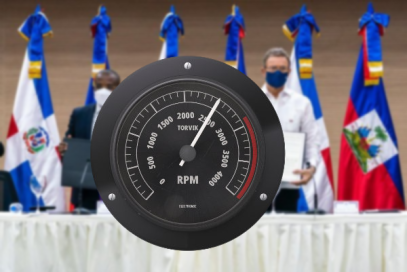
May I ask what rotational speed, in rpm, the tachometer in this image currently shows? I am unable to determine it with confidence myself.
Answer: 2500 rpm
